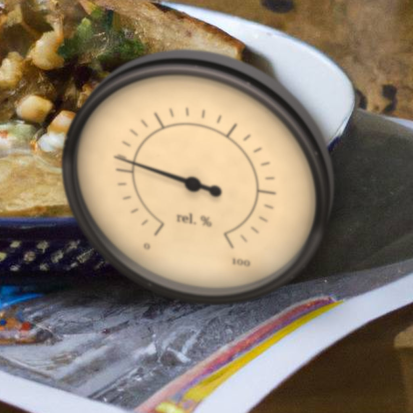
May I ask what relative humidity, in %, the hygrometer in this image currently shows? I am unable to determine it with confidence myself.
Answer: 24 %
